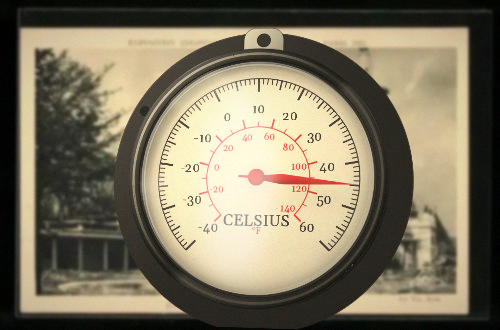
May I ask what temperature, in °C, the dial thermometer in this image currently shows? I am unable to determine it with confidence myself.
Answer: 45 °C
